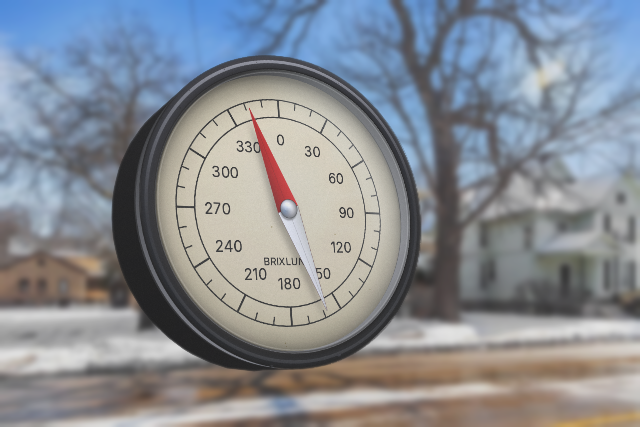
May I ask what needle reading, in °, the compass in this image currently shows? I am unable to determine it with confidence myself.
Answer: 340 °
